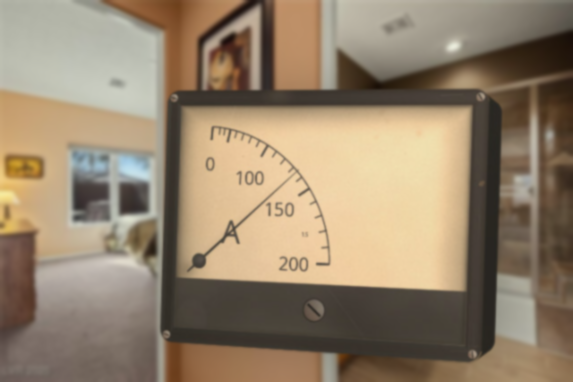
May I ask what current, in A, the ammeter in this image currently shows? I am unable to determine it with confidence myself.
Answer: 135 A
